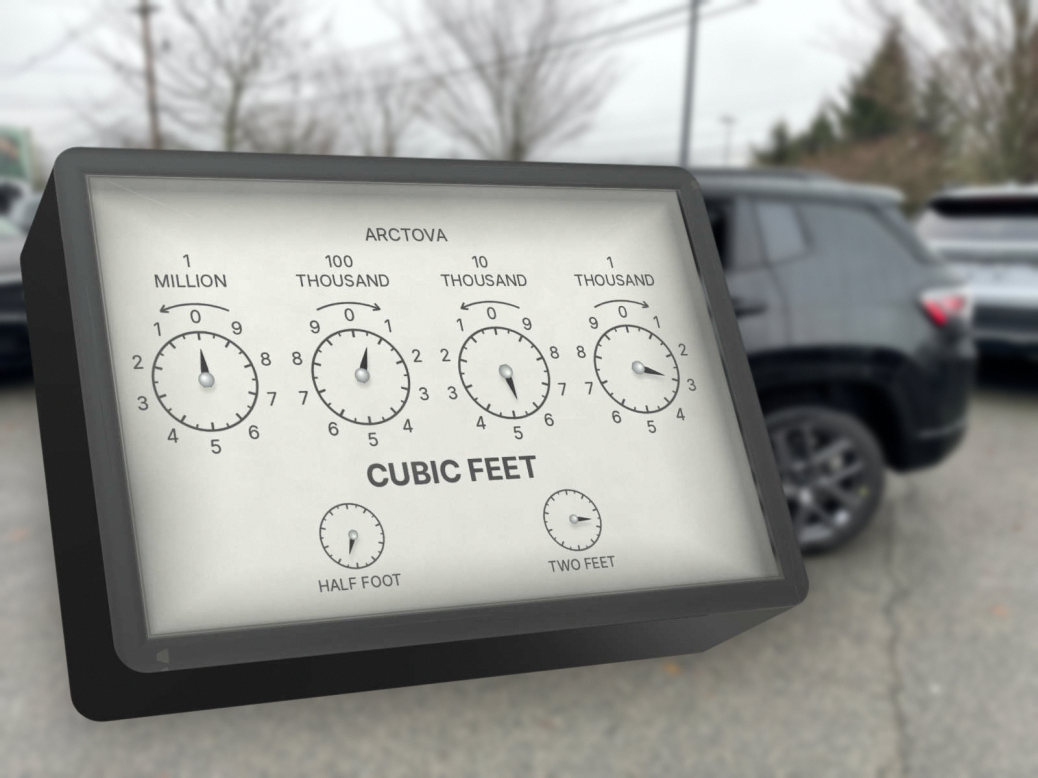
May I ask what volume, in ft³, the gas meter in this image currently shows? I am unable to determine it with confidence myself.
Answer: 5300 ft³
